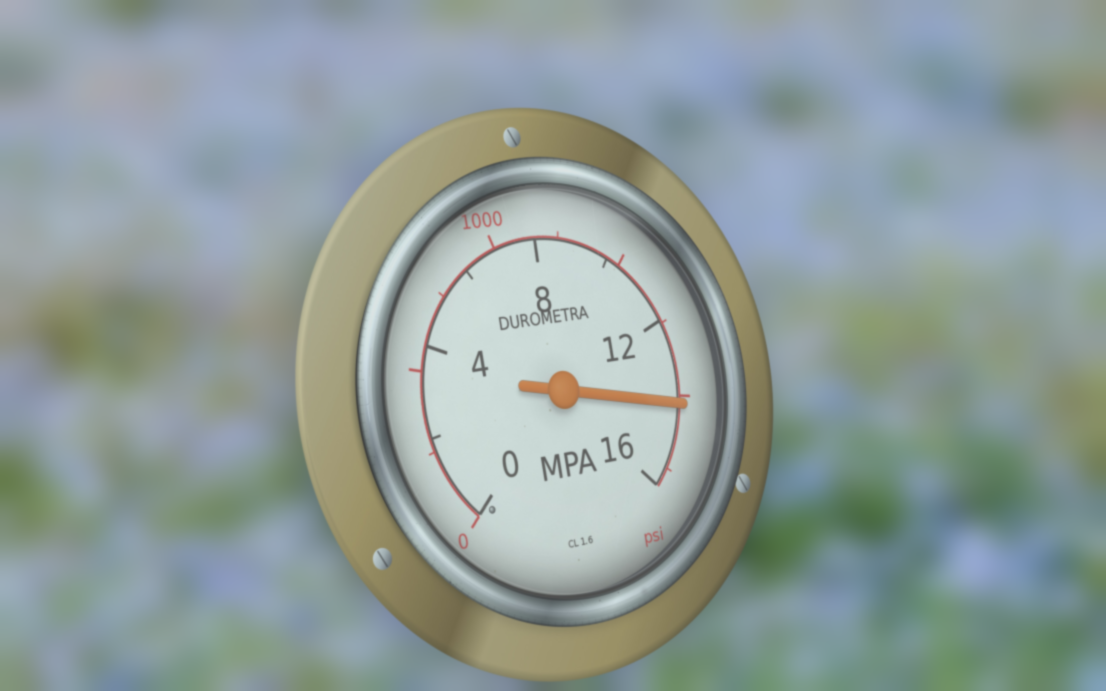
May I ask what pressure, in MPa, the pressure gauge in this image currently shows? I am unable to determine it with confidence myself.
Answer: 14 MPa
